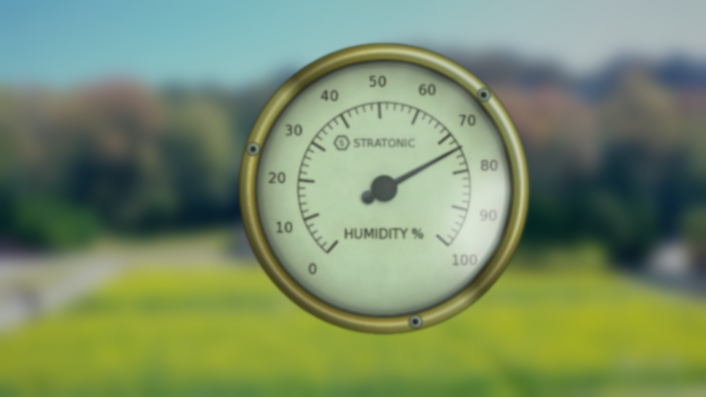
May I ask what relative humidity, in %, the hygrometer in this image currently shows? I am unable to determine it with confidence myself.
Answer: 74 %
